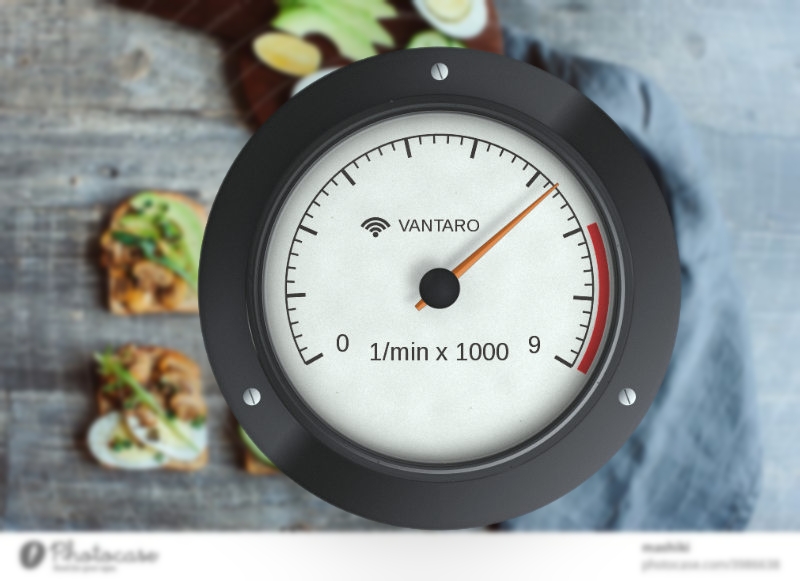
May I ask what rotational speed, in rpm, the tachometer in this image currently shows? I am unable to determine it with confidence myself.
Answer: 6300 rpm
